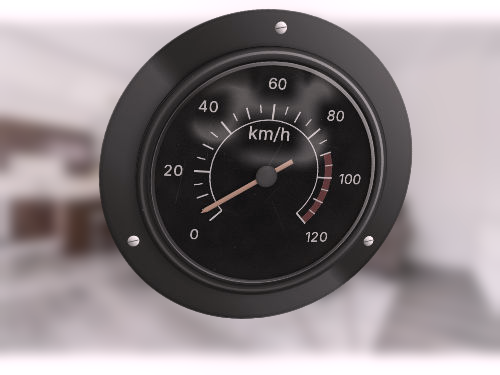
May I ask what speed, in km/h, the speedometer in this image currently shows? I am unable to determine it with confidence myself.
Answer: 5 km/h
